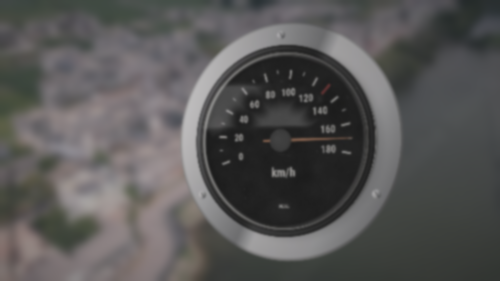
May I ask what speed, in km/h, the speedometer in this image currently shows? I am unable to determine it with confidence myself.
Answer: 170 km/h
